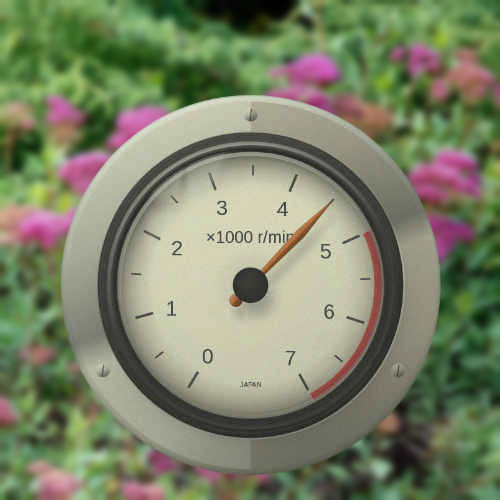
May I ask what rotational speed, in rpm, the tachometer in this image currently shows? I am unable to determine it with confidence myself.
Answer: 4500 rpm
